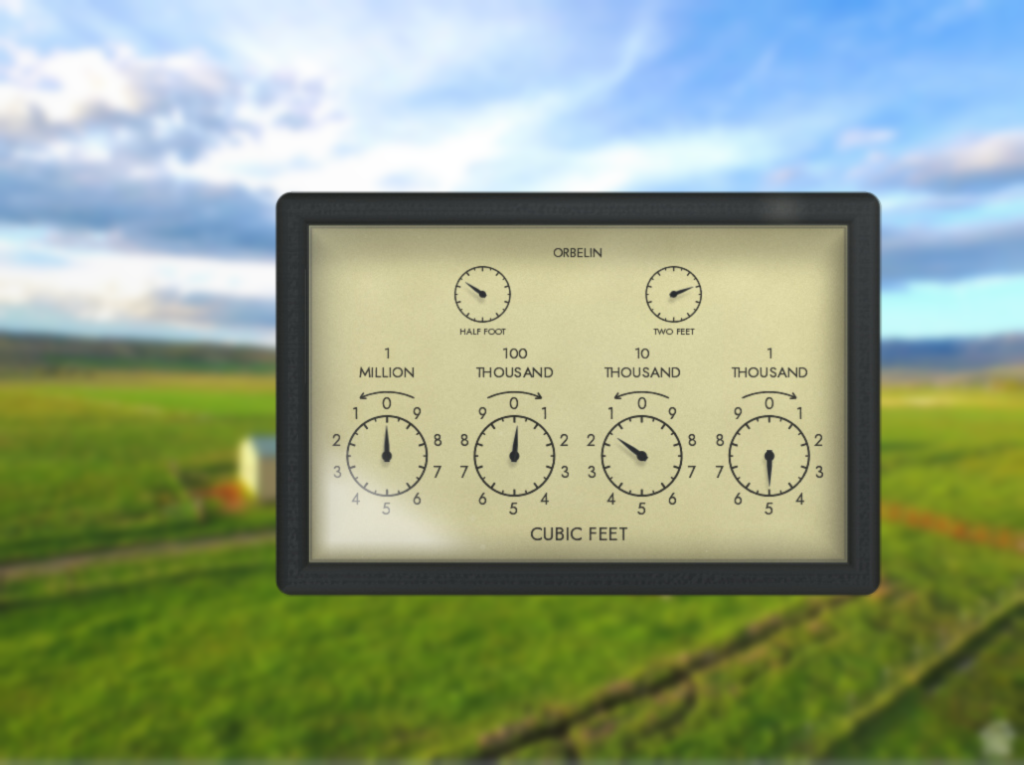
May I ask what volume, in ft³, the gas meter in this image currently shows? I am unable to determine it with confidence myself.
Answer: 1500 ft³
